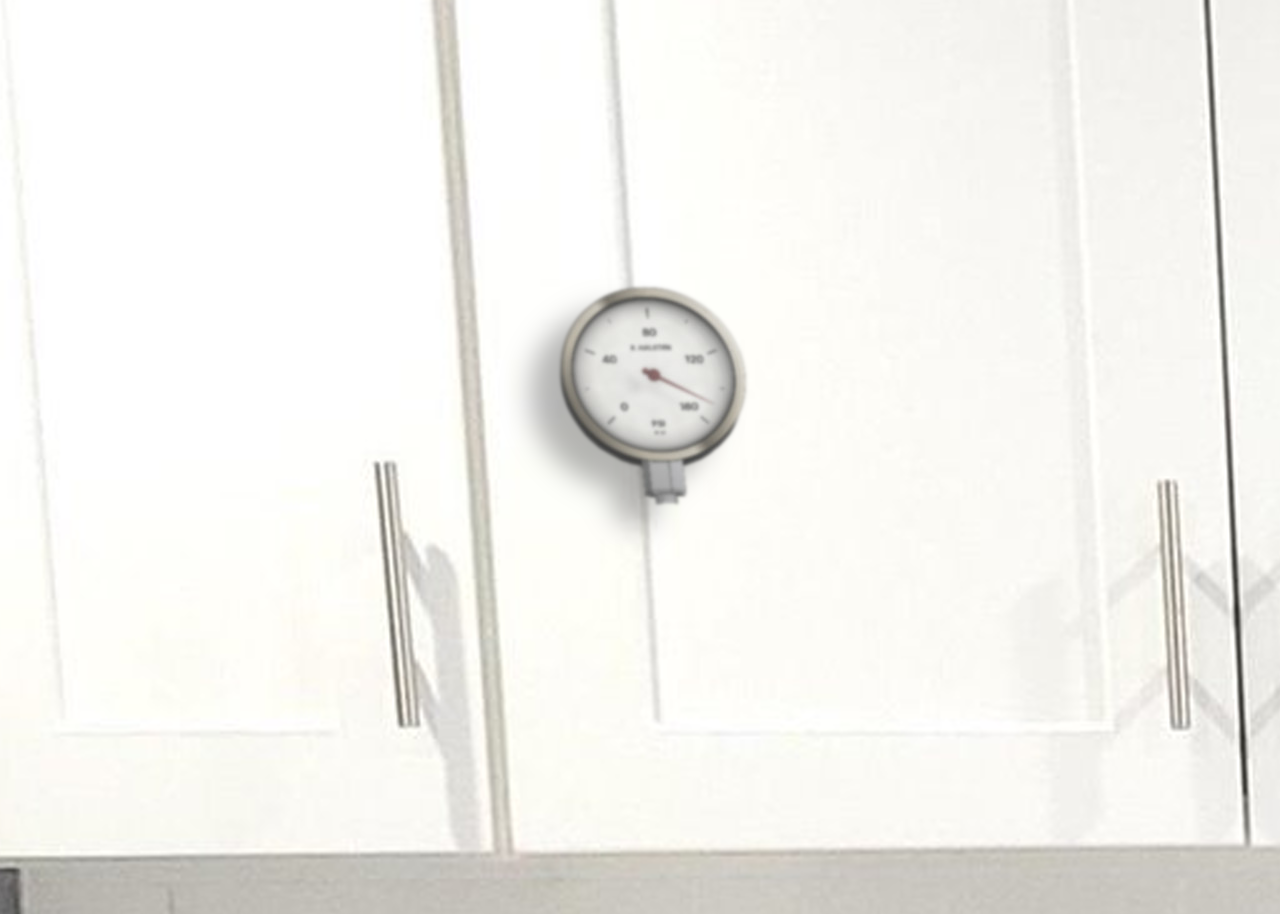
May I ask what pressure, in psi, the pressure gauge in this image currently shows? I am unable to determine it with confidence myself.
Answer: 150 psi
